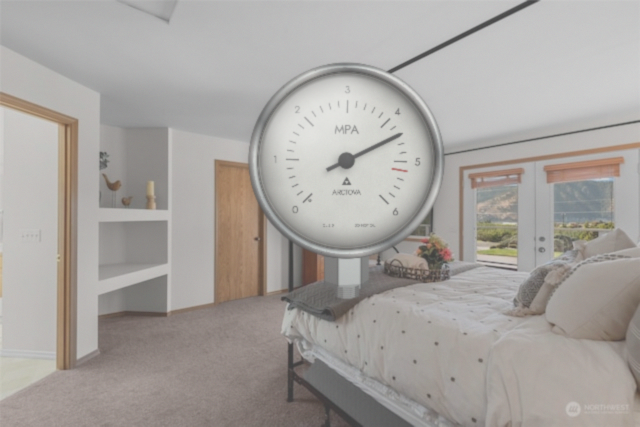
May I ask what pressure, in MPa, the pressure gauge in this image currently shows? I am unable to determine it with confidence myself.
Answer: 4.4 MPa
